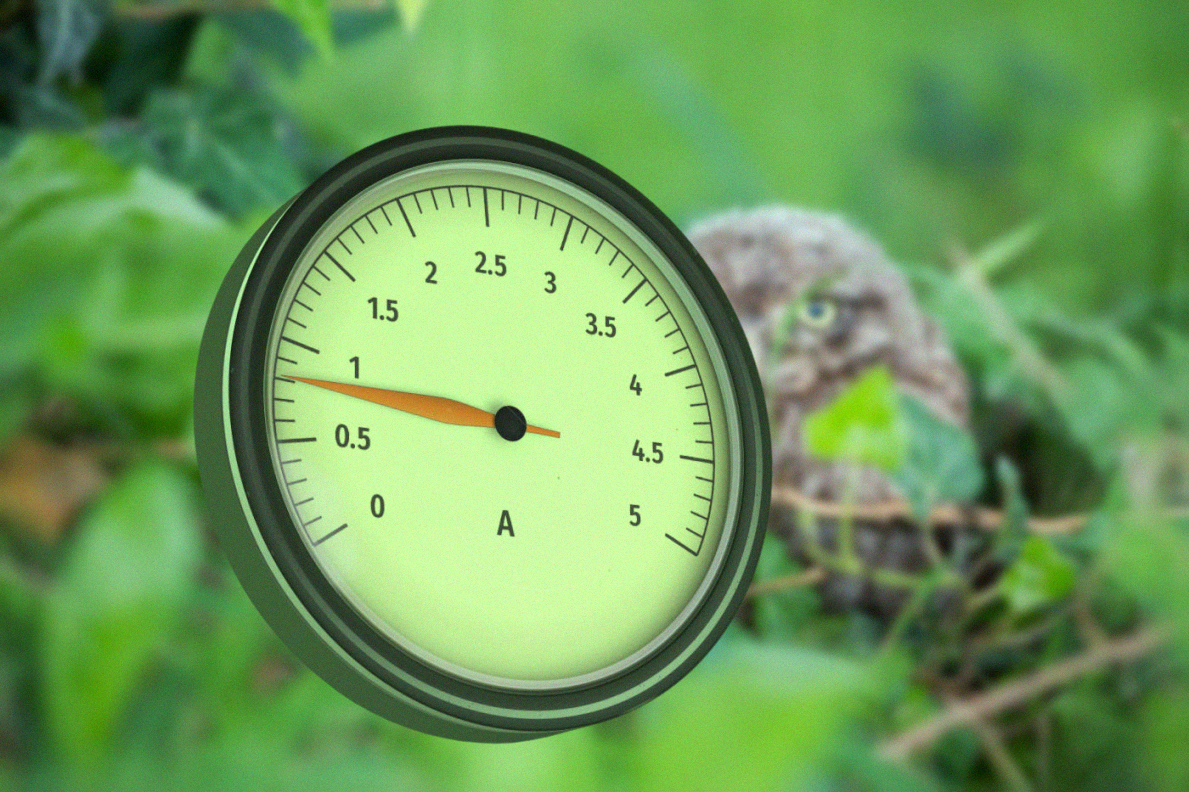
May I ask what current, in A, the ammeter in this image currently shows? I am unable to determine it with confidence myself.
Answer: 0.8 A
